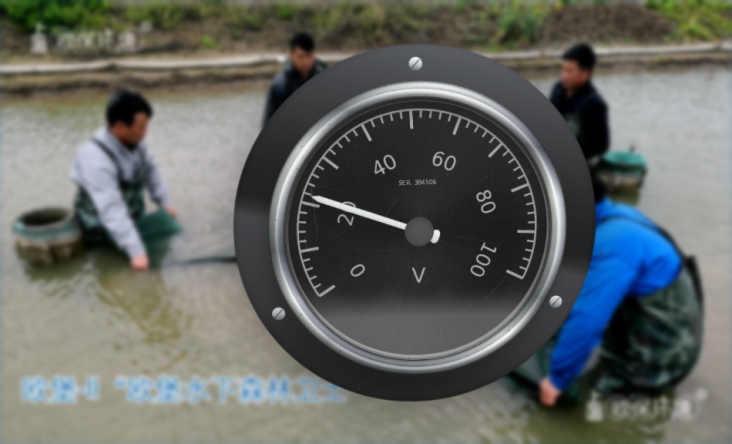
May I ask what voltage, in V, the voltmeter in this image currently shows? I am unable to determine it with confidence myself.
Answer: 22 V
